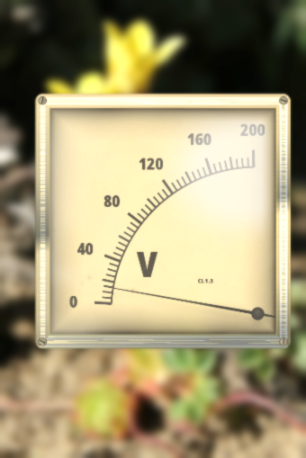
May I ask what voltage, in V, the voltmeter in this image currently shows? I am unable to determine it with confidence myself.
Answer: 15 V
